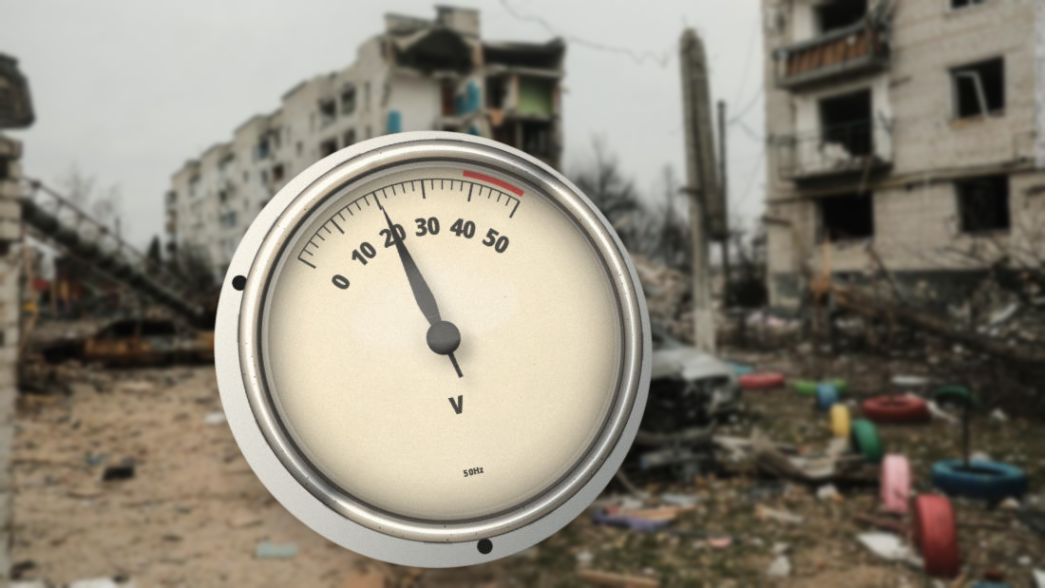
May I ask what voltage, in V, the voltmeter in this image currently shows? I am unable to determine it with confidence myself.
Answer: 20 V
